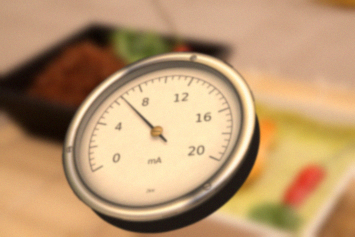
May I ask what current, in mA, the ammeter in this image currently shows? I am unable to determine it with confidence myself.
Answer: 6.5 mA
